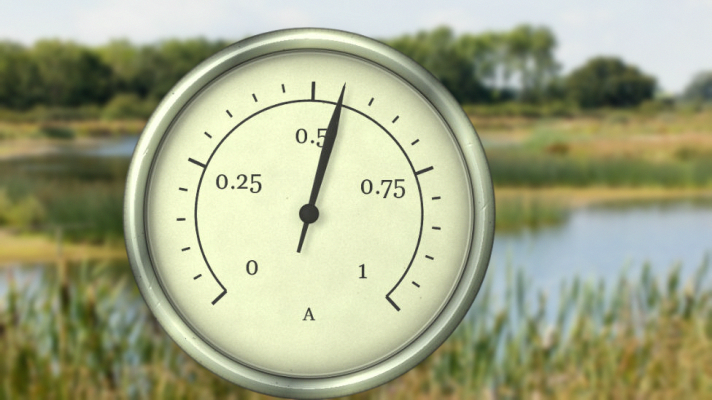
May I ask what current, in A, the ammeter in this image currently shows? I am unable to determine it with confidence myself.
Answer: 0.55 A
